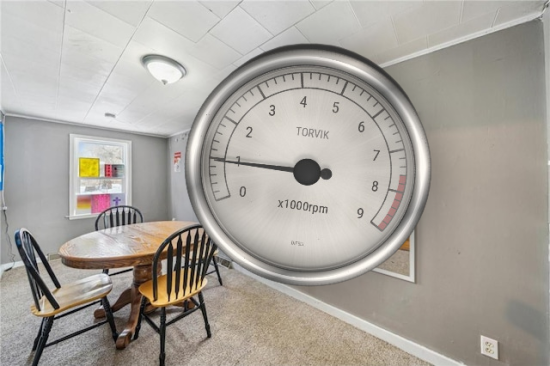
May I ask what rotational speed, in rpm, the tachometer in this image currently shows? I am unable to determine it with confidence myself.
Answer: 1000 rpm
